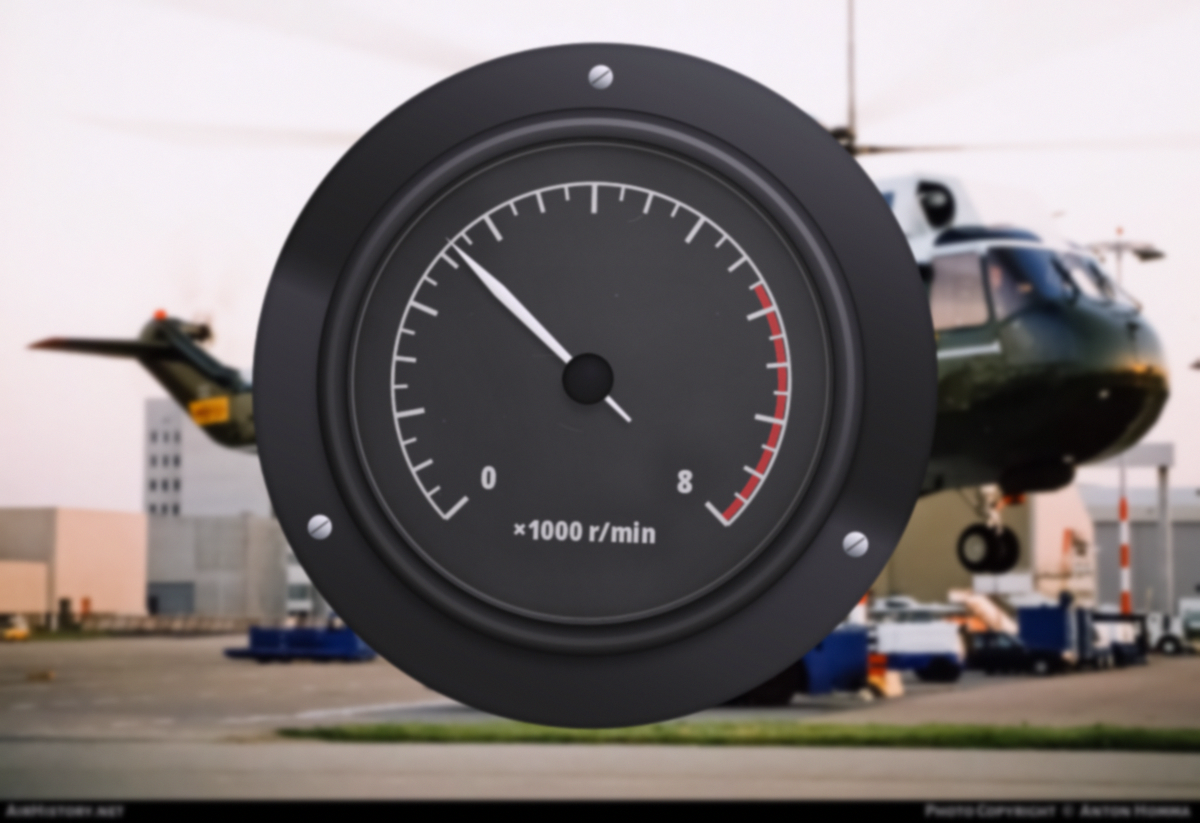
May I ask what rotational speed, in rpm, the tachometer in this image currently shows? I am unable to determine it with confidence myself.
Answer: 2625 rpm
